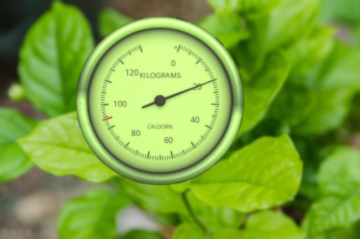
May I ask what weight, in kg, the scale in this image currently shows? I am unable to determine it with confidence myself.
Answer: 20 kg
